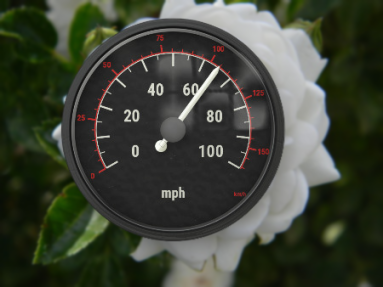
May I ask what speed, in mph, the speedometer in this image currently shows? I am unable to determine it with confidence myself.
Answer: 65 mph
